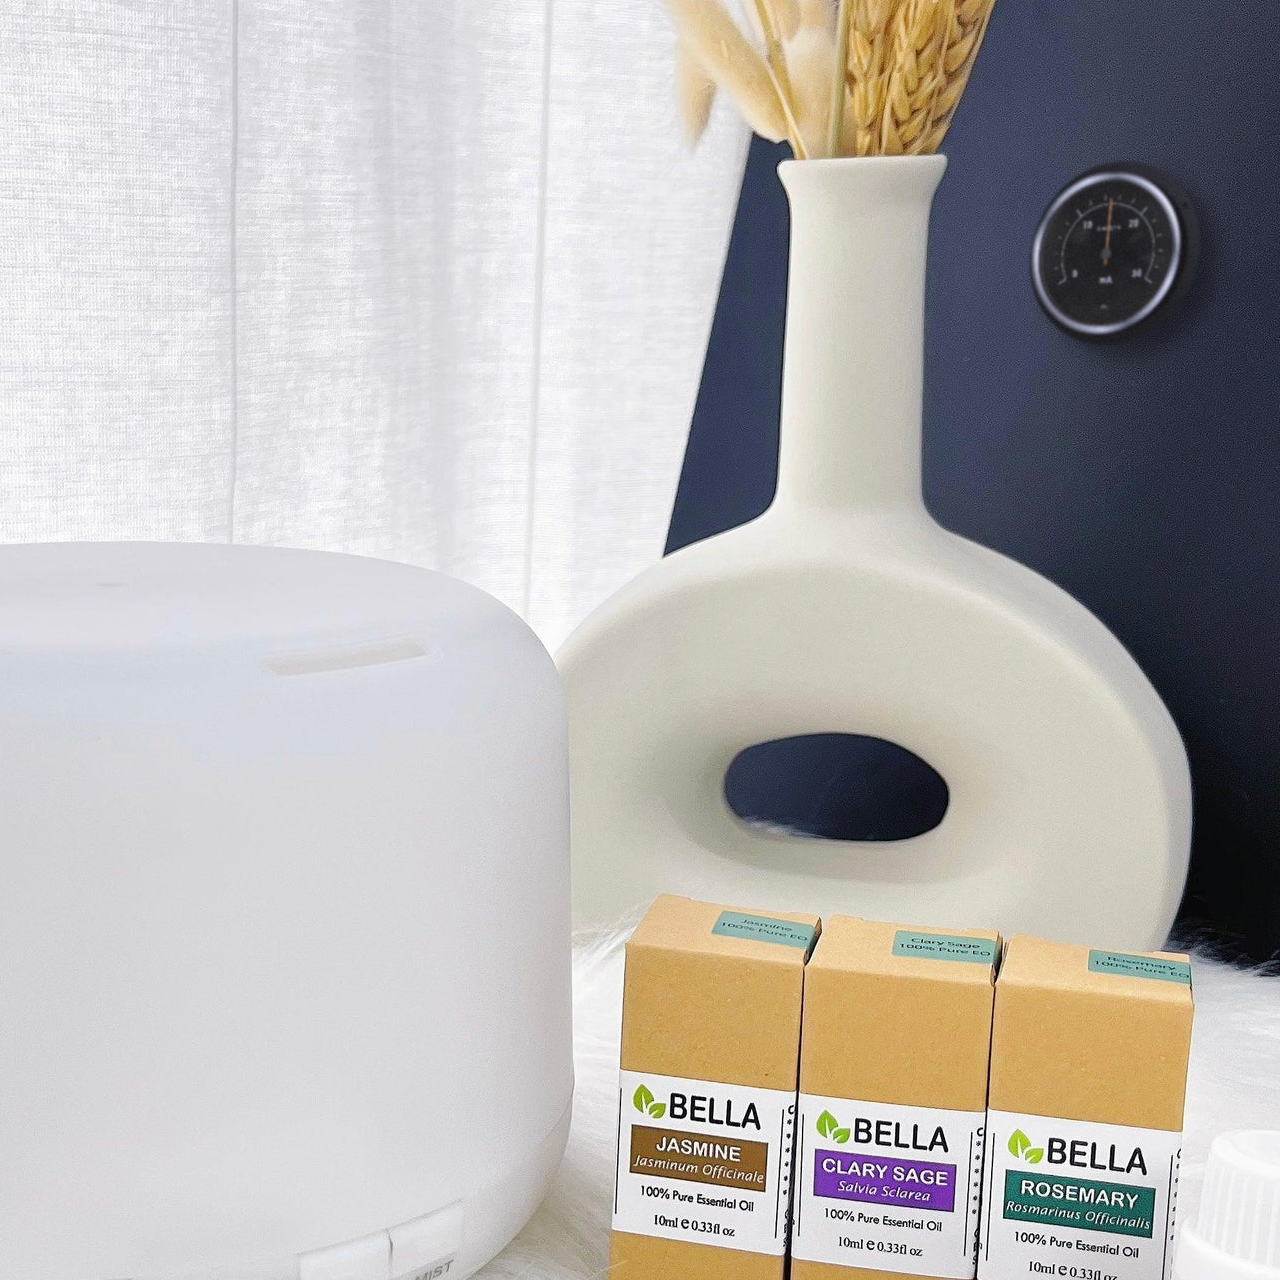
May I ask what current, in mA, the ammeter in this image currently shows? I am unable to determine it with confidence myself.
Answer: 15 mA
